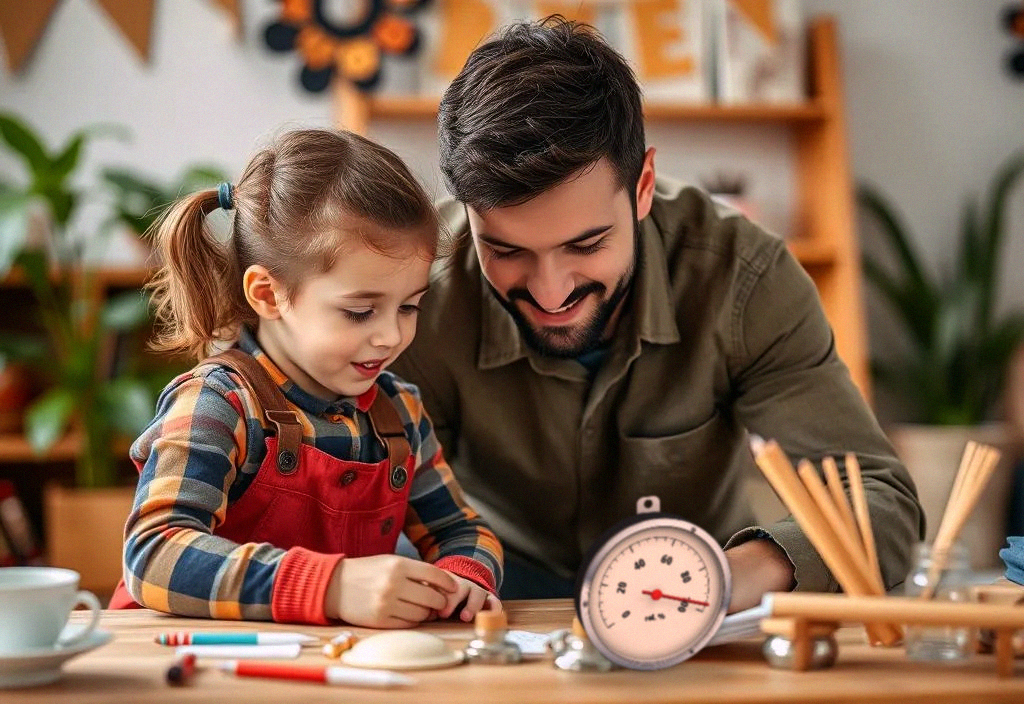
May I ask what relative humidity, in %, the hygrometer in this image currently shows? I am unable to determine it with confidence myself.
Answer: 96 %
